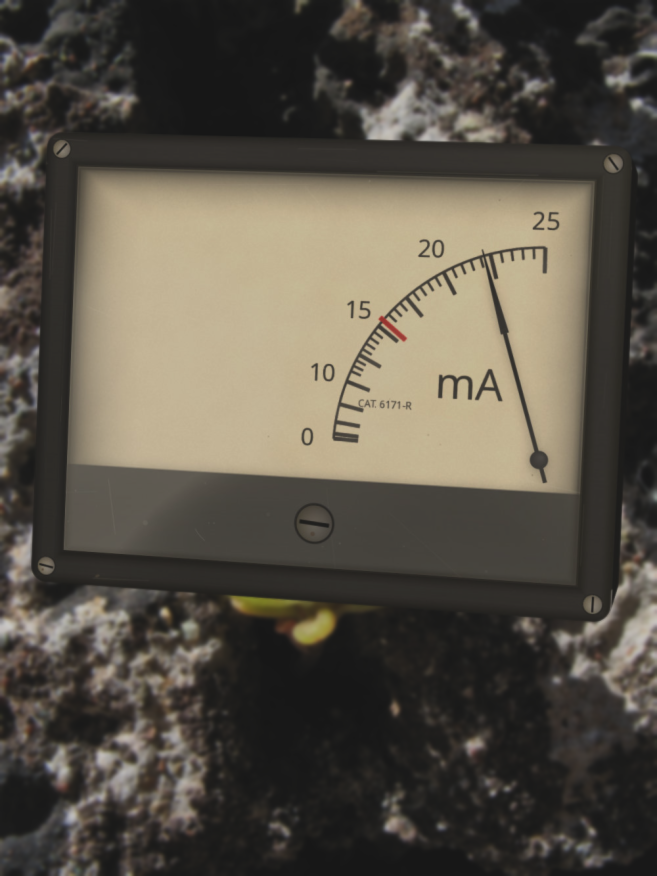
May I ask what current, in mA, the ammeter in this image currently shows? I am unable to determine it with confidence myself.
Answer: 22.25 mA
